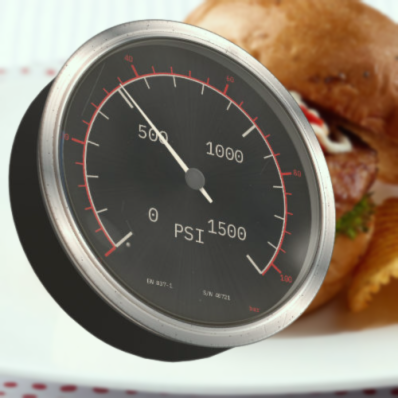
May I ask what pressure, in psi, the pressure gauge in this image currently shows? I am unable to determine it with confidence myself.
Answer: 500 psi
